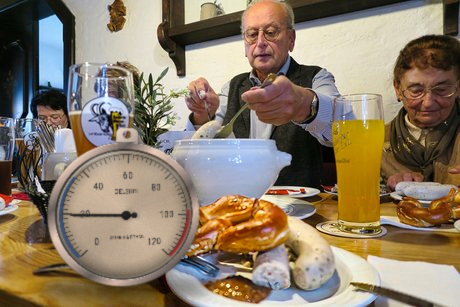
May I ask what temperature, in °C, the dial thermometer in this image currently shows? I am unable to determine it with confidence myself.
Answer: 20 °C
